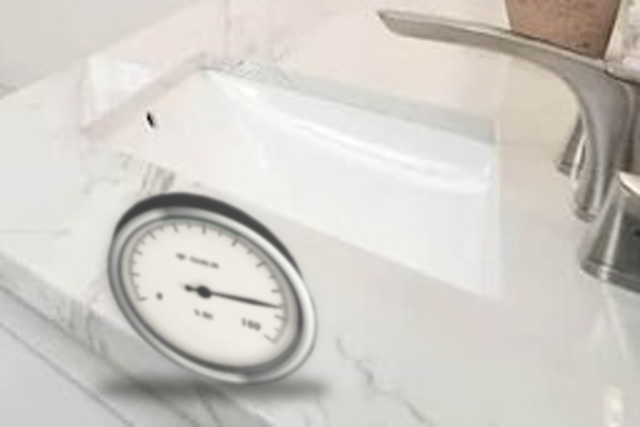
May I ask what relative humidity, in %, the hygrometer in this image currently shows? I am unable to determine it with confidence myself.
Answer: 85 %
